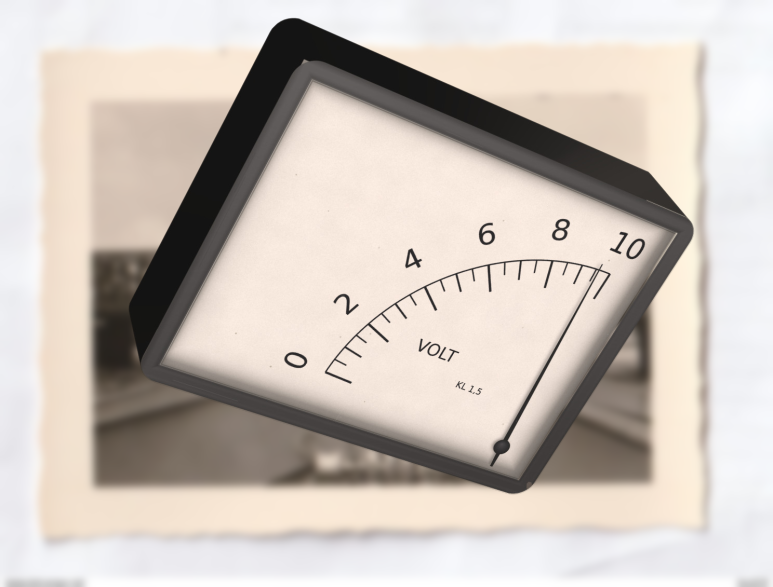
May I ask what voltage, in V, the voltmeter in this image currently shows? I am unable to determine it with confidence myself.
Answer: 9.5 V
